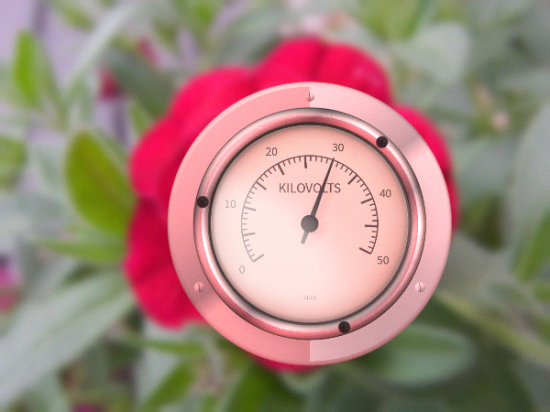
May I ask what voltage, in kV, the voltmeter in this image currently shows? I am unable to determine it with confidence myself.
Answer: 30 kV
